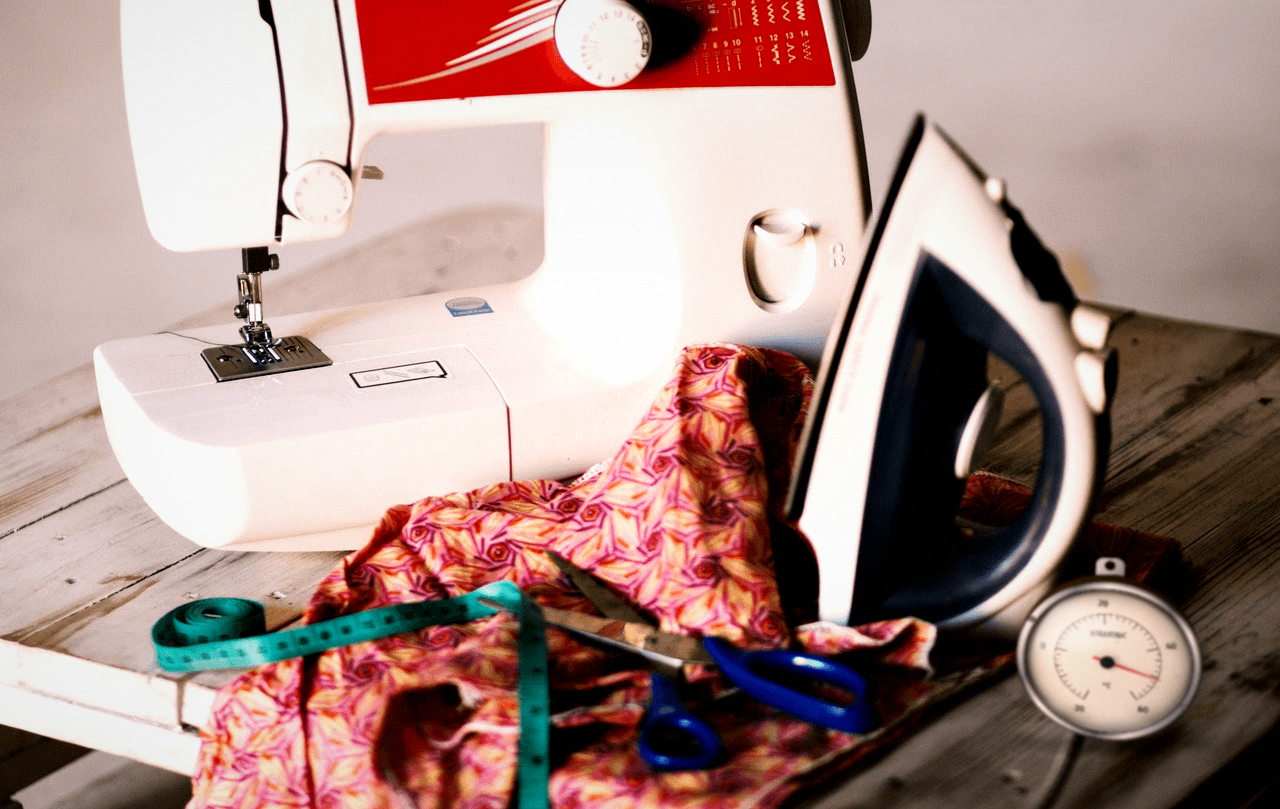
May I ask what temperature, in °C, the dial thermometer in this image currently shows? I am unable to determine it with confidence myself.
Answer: 50 °C
